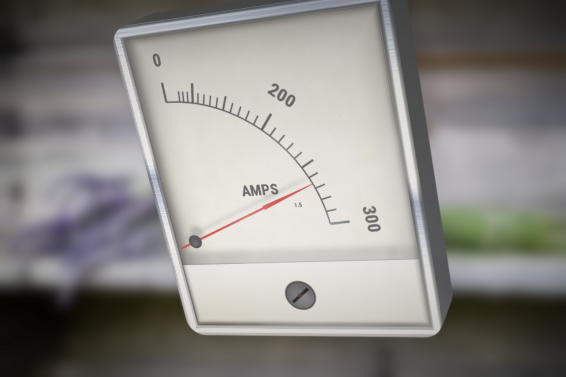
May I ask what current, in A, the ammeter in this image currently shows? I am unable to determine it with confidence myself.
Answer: 265 A
